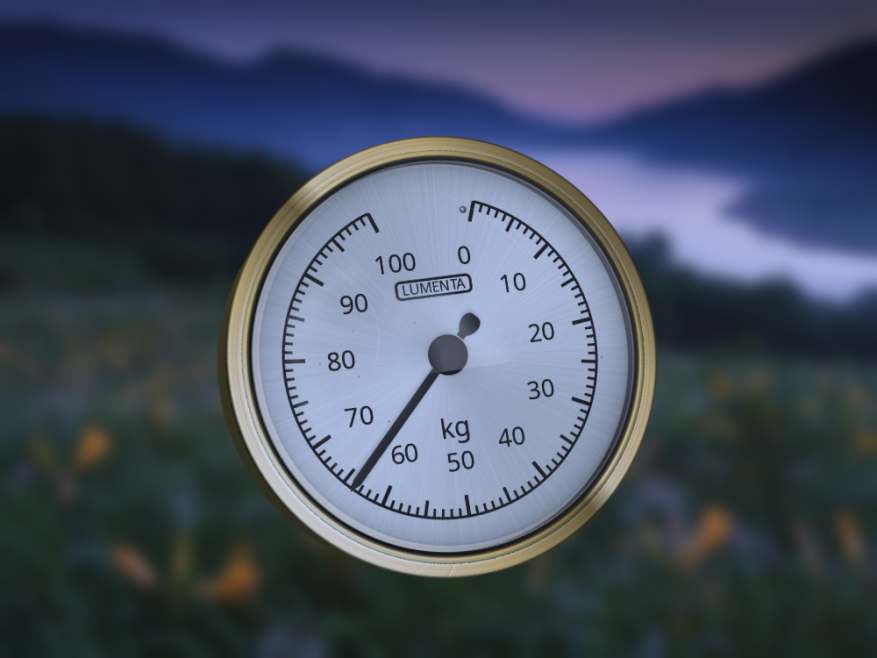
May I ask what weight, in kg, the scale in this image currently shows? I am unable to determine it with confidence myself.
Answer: 64 kg
